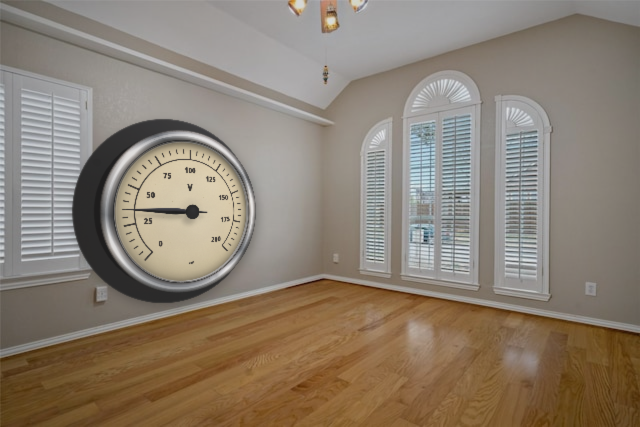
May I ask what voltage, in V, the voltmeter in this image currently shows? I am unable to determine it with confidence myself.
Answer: 35 V
